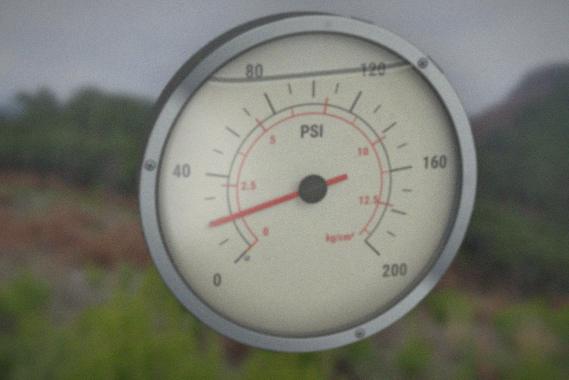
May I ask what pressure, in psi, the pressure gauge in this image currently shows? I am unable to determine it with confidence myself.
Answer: 20 psi
